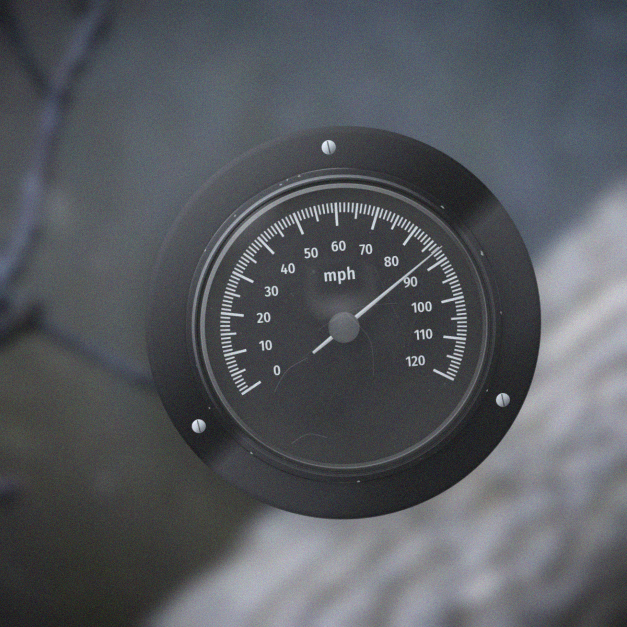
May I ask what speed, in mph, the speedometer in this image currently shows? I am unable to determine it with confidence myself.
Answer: 87 mph
